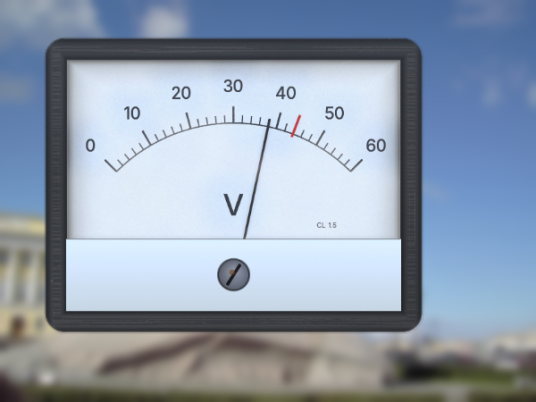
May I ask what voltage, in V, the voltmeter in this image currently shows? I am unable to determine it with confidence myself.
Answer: 38 V
